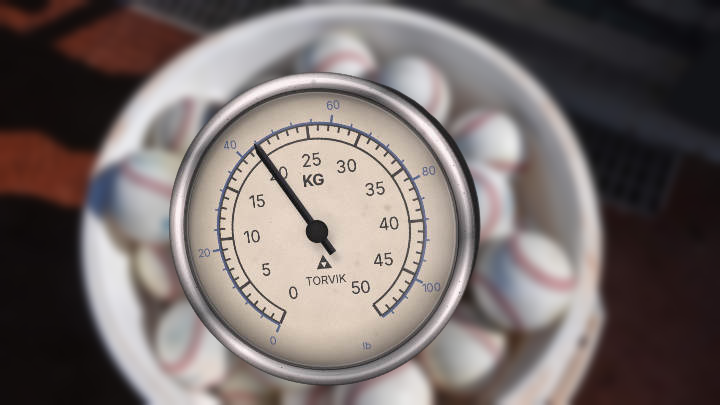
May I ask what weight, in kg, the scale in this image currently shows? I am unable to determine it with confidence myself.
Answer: 20 kg
